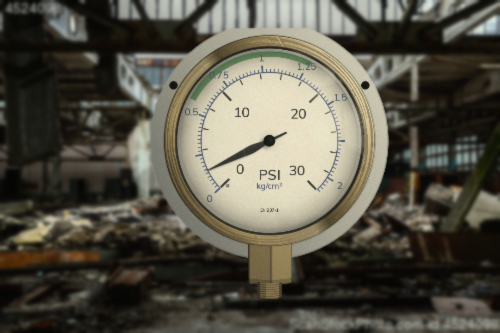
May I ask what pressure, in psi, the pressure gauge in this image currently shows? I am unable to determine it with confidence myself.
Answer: 2 psi
